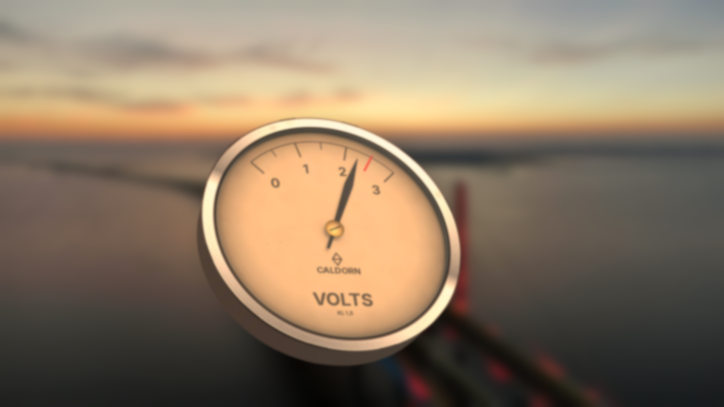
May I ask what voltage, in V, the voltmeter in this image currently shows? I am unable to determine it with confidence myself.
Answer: 2.25 V
